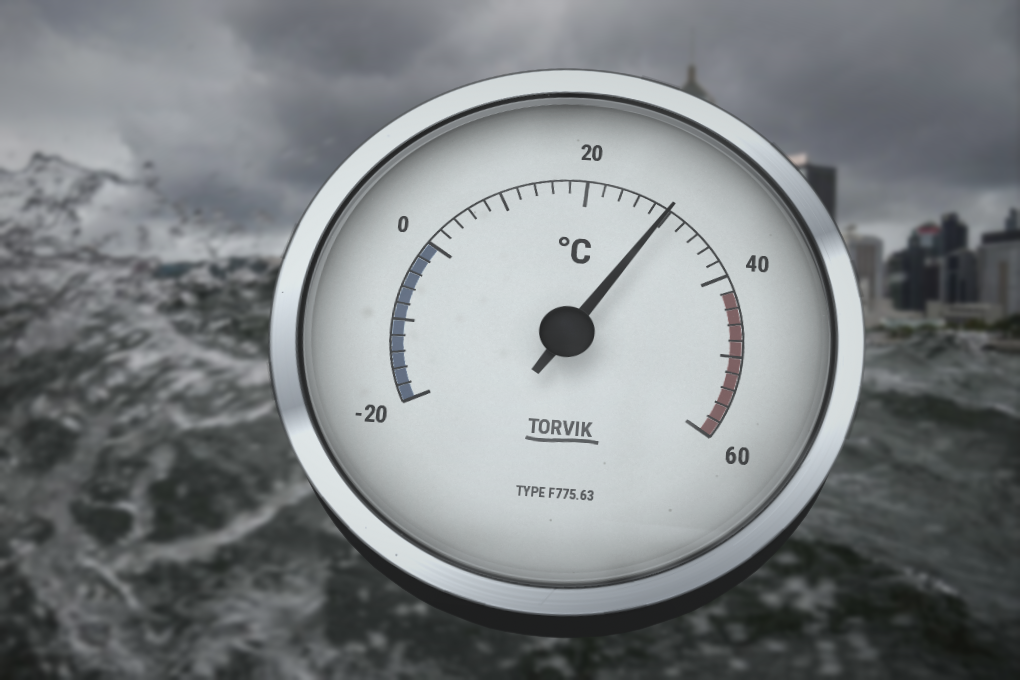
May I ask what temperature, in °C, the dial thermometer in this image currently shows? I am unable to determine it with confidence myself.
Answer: 30 °C
